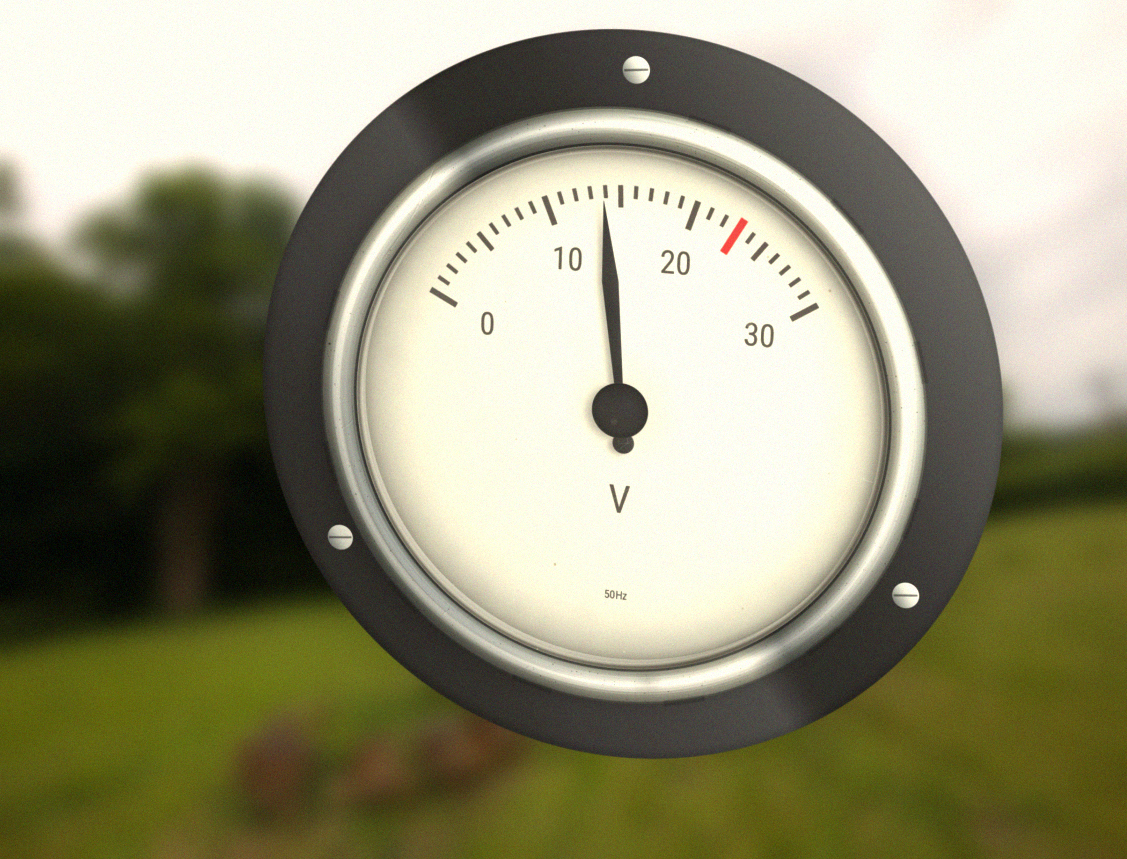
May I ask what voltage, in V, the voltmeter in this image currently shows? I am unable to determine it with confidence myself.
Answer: 14 V
